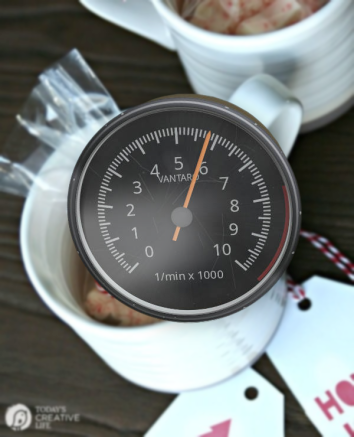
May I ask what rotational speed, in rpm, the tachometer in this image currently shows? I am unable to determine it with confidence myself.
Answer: 5800 rpm
